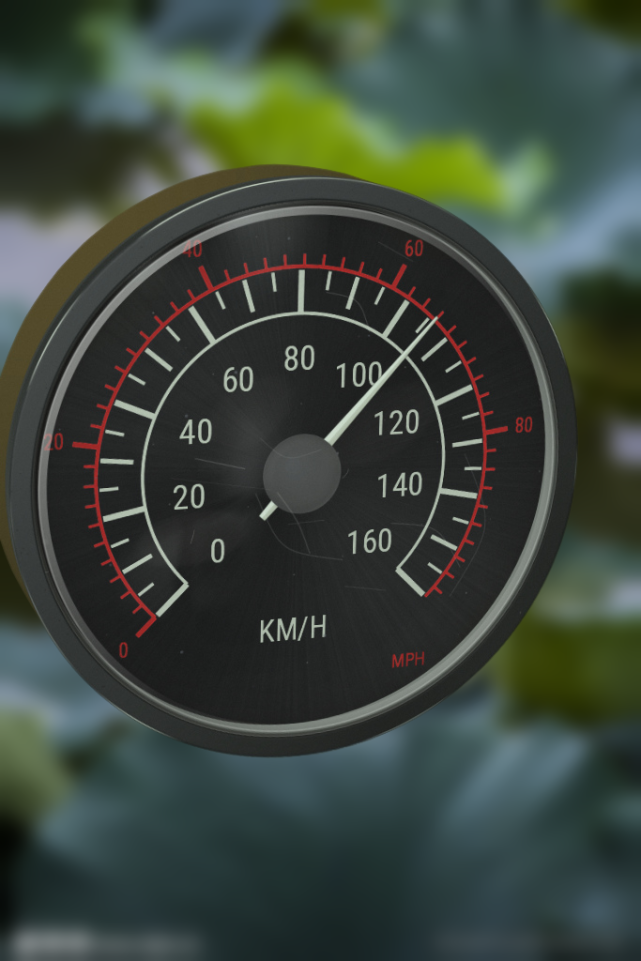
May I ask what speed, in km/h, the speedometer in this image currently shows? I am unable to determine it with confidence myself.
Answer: 105 km/h
